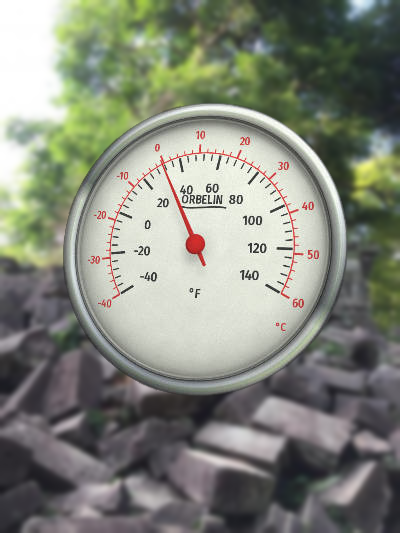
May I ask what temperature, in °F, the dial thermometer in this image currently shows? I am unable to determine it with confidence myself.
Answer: 32 °F
